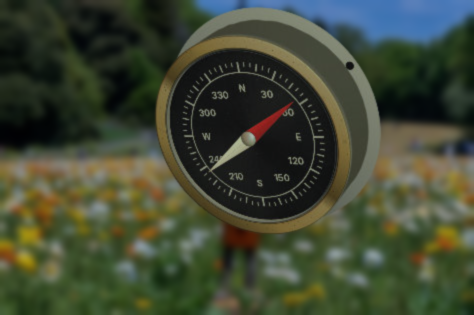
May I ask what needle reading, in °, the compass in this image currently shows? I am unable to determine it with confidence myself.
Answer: 55 °
